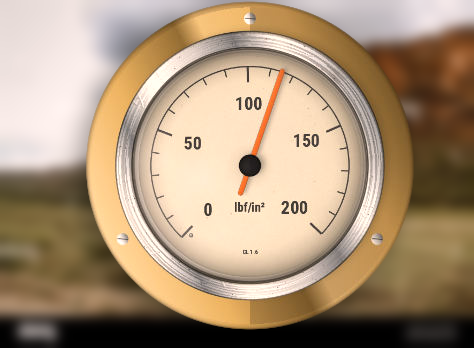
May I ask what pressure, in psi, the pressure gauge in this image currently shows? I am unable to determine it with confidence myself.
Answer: 115 psi
